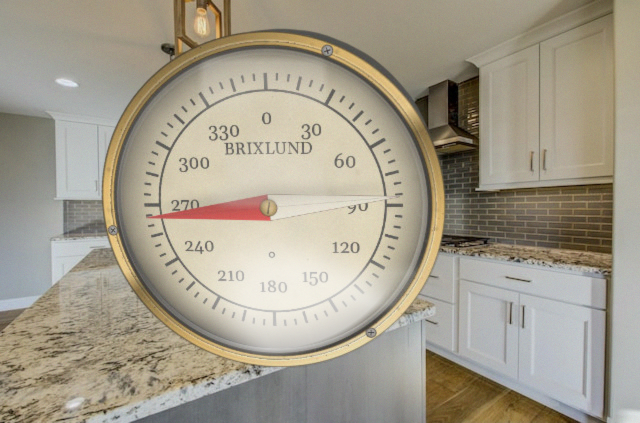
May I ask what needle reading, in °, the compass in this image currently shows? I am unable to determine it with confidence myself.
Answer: 265 °
